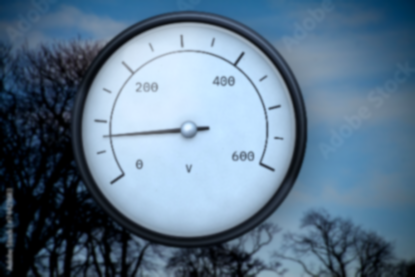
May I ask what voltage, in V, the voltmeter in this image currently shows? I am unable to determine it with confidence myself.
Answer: 75 V
